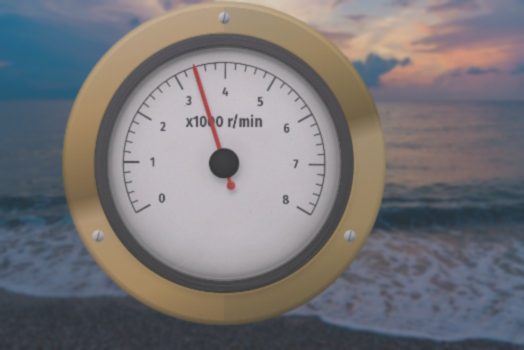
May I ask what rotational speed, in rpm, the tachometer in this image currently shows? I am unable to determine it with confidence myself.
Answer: 3400 rpm
